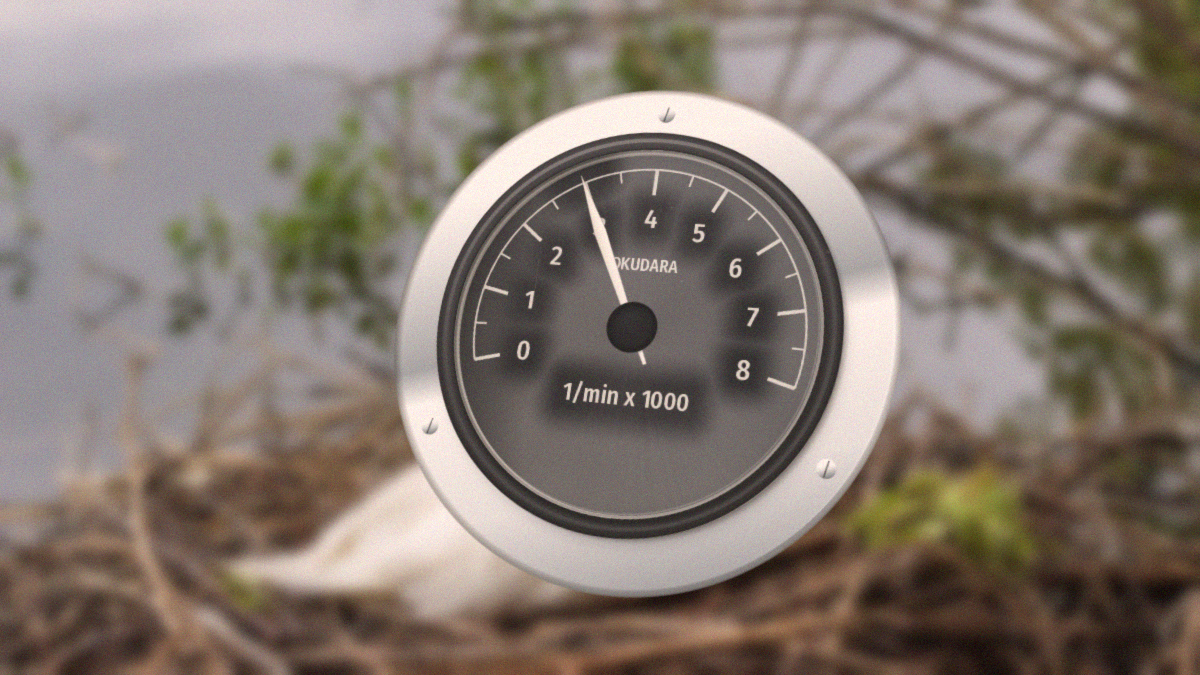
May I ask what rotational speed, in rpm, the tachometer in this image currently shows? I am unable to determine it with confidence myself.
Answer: 3000 rpm
